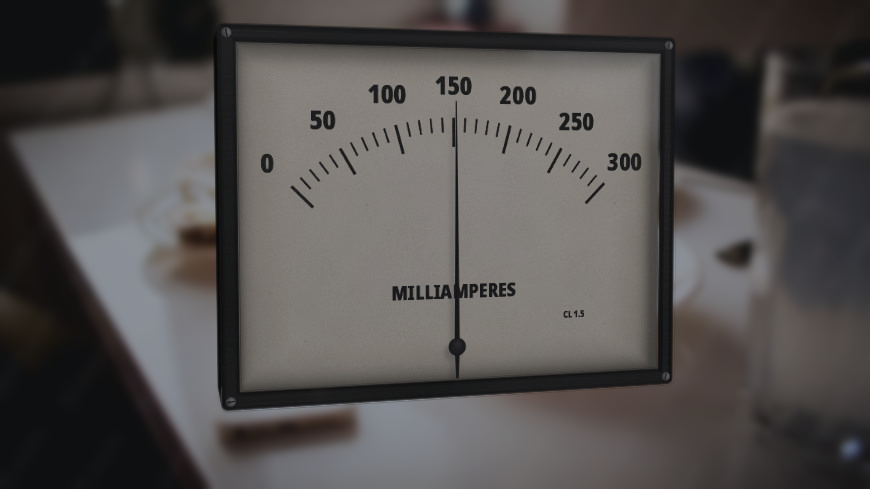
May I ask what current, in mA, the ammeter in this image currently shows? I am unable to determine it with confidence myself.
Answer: 150 mA
